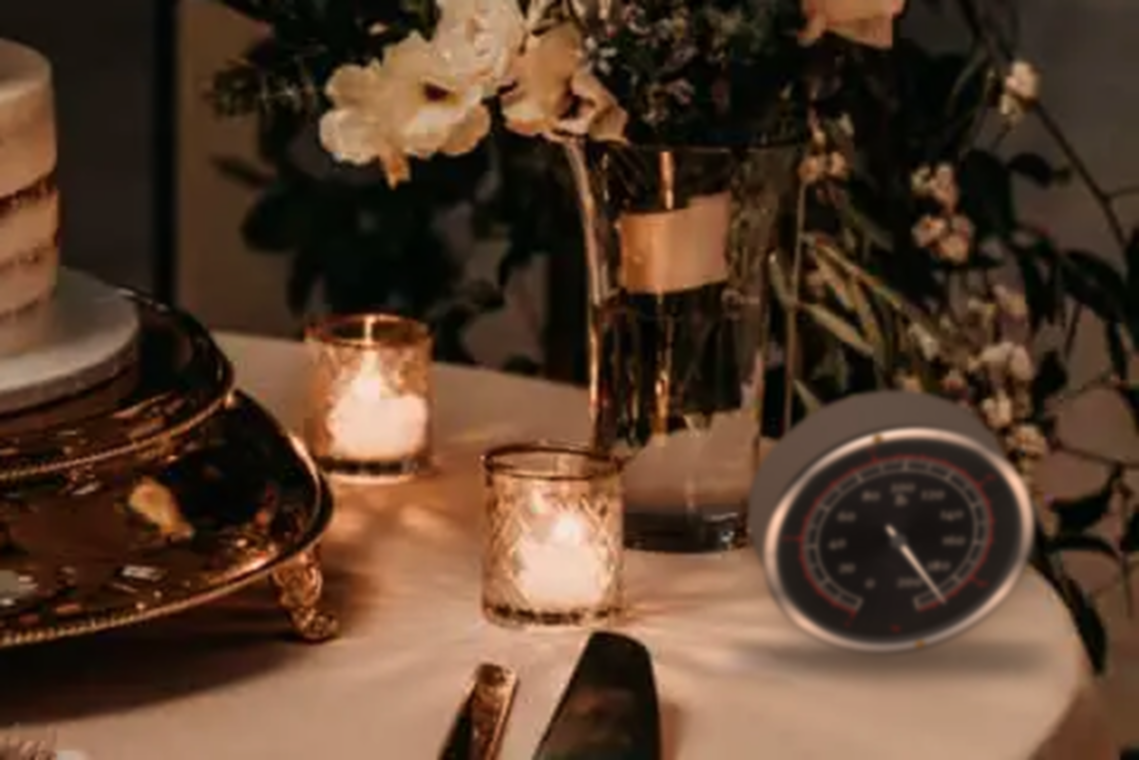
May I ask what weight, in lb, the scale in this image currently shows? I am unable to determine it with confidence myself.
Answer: 190 lb
